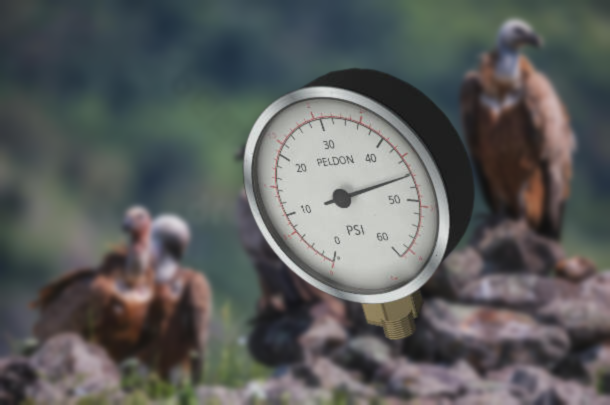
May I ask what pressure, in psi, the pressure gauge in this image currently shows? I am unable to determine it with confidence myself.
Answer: 46 psi
